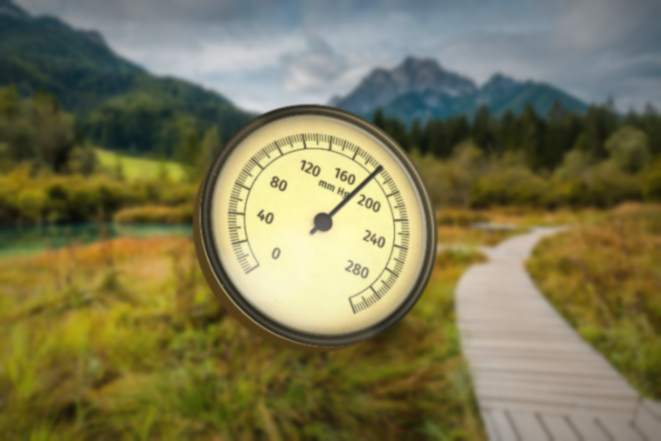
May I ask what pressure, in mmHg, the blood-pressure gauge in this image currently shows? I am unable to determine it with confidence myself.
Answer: 180 mmHg
